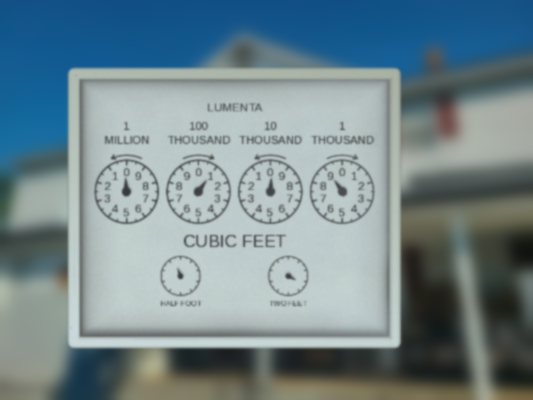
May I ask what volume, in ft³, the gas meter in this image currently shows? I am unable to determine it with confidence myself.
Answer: 9900 ft³
